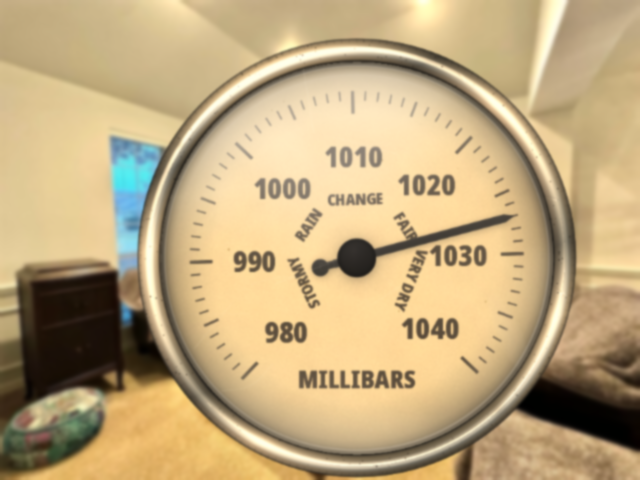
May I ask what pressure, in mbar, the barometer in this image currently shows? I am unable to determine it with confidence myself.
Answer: 1027 mbar
